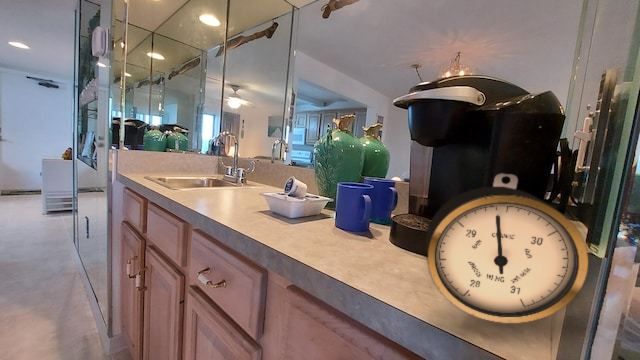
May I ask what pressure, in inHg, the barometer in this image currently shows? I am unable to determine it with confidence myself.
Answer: 29.4 inHg
